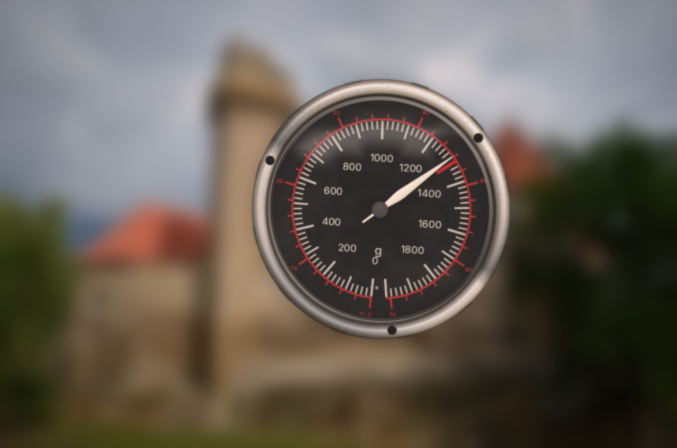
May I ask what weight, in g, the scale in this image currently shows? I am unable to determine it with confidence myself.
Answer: 1300 g
